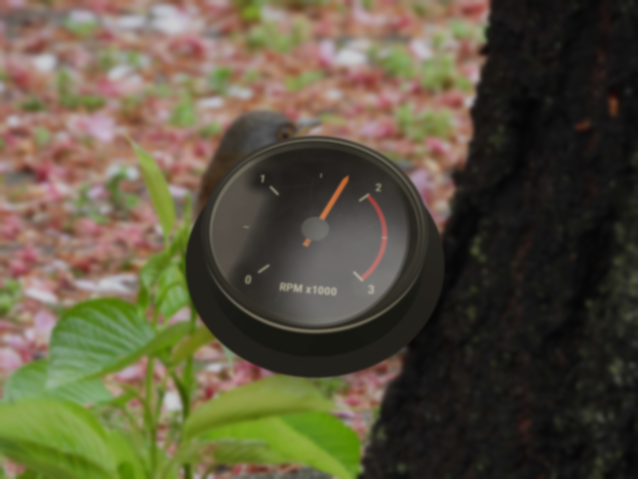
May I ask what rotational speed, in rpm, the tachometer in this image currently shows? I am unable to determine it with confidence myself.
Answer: 1750 rpm
